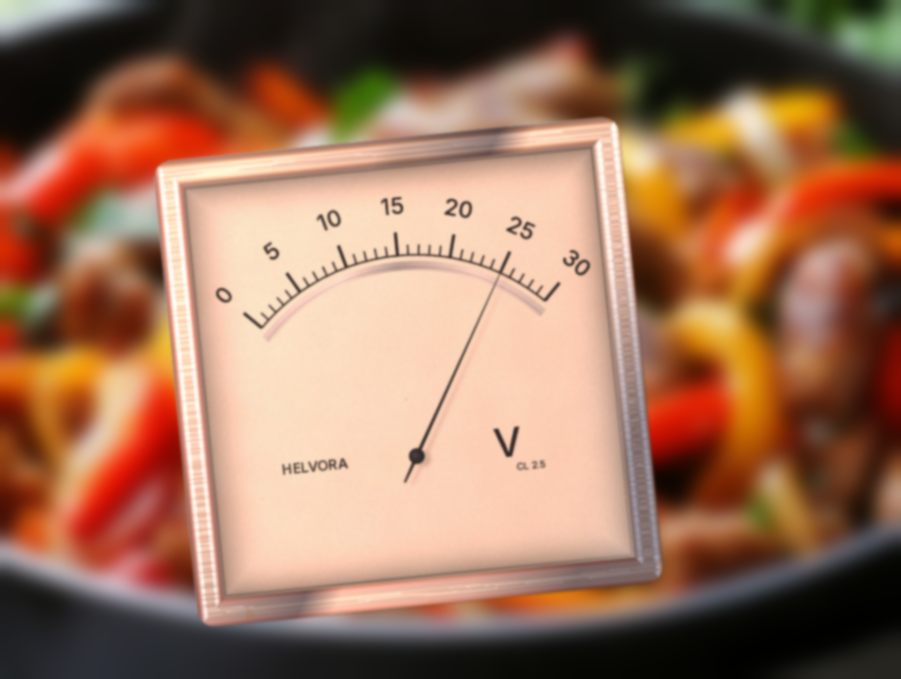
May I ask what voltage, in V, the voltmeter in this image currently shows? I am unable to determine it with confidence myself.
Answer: 25 V
